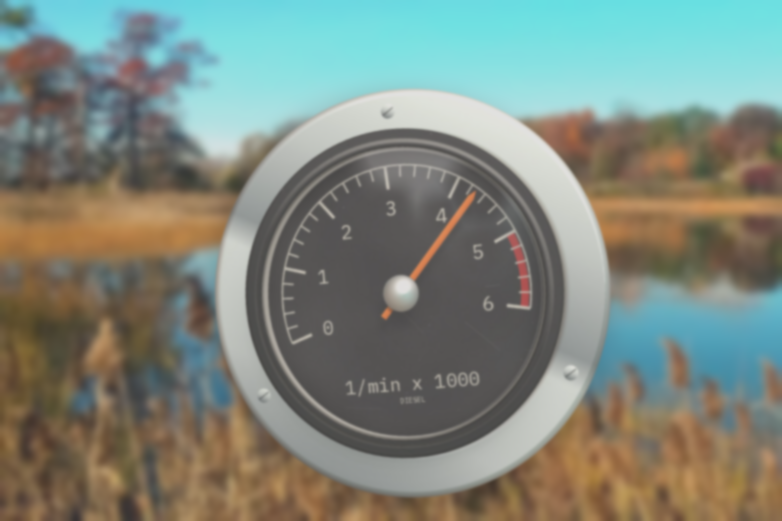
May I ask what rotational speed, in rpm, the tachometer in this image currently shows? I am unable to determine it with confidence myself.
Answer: 4300 rpm
